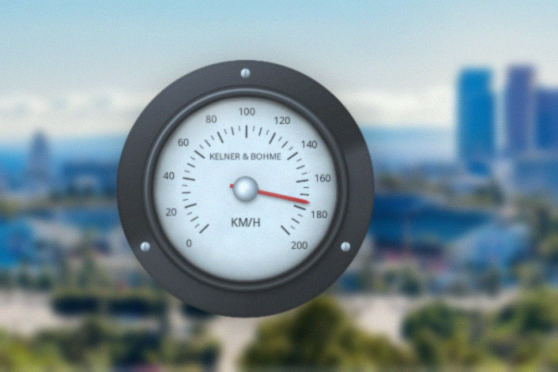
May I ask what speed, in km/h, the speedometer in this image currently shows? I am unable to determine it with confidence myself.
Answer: 175 km/h
